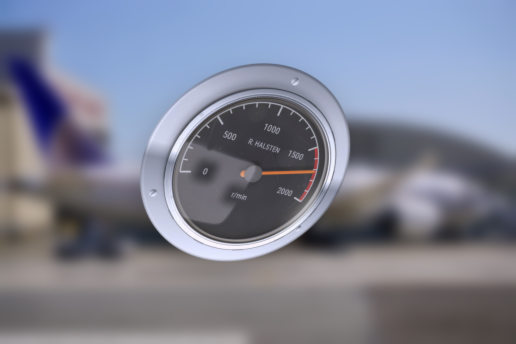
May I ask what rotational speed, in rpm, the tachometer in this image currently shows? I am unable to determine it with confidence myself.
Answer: 1700 rpm
